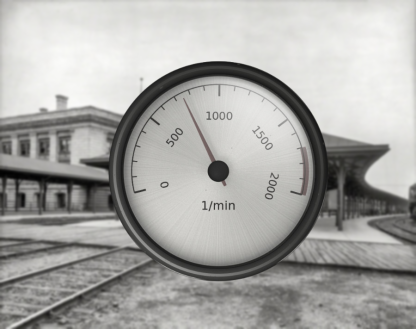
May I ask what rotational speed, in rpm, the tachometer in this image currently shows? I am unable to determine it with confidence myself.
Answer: 750 rpm
